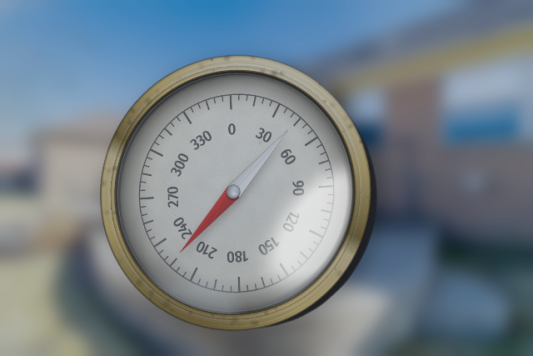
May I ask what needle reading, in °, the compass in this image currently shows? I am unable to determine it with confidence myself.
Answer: 225 °
